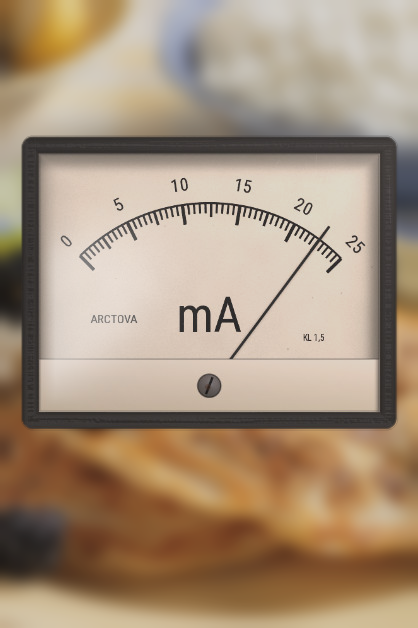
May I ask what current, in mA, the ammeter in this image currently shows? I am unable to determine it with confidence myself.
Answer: 22.5 mA
